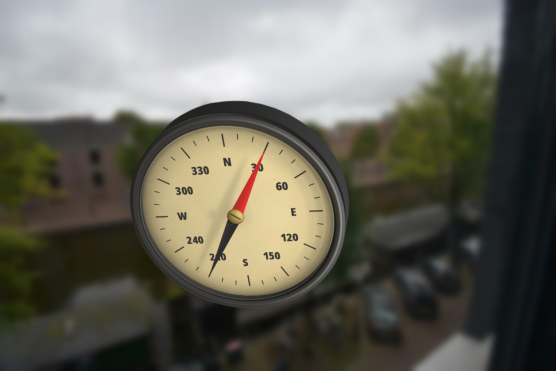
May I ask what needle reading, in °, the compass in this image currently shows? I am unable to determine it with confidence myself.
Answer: 30 °
